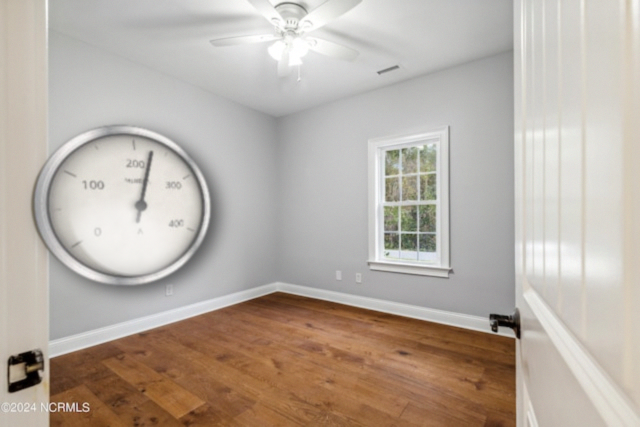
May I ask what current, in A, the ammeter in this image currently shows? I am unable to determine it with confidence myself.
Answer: 225 A
